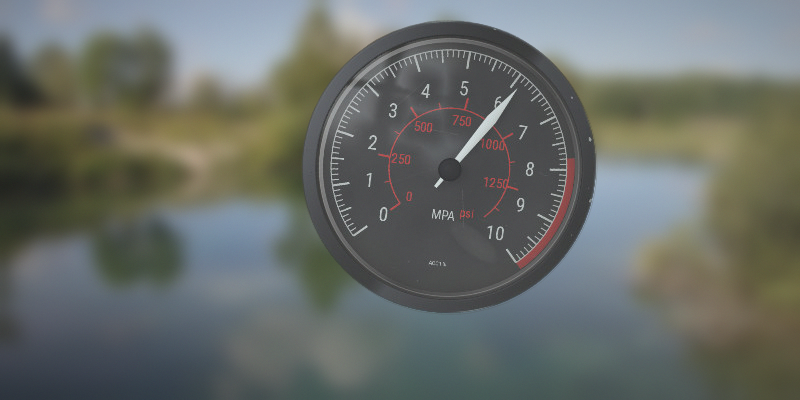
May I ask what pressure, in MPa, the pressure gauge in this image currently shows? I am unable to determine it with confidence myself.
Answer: 6.1 MPa
